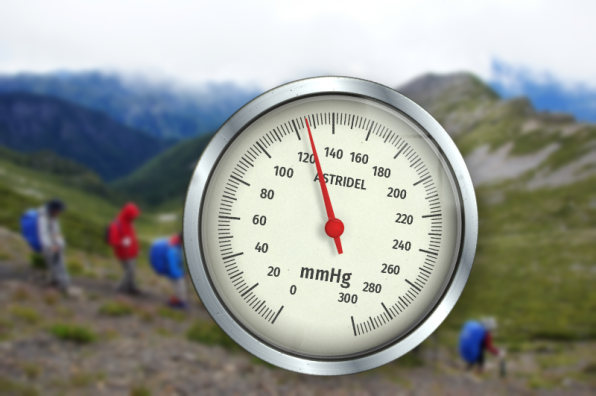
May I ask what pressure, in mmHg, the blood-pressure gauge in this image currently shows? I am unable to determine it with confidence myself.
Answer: 126 mmHg
